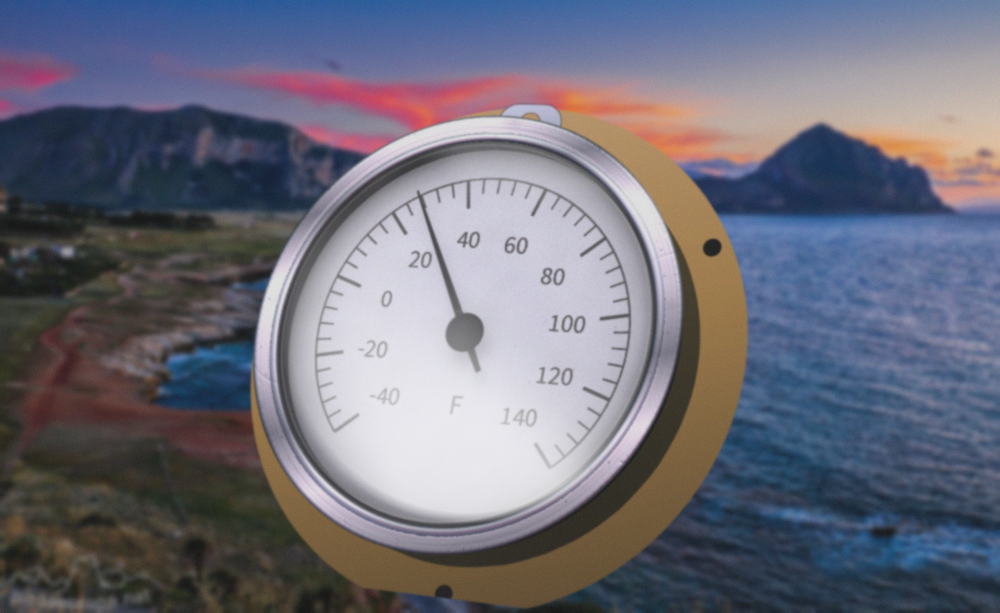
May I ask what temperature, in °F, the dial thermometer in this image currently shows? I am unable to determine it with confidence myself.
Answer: 28 °F
